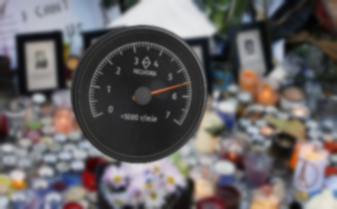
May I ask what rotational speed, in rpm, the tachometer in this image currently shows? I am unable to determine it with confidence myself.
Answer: 5500 rpm
